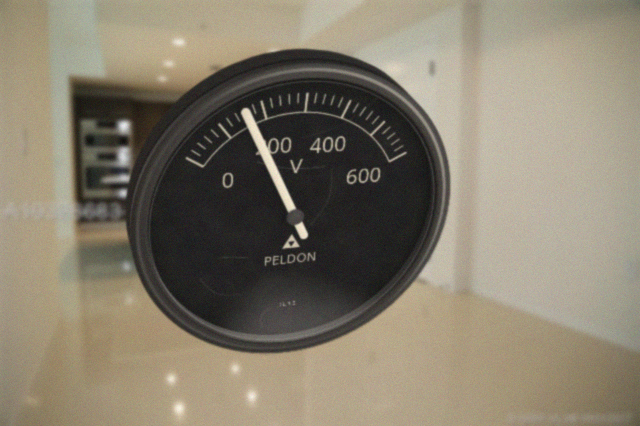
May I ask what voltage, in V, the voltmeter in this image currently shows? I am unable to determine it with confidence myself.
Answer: 160 V
